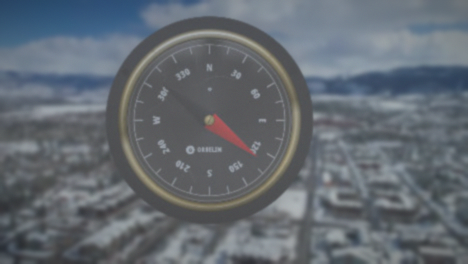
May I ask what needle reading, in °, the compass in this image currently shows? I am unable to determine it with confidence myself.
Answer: 127.5 °
